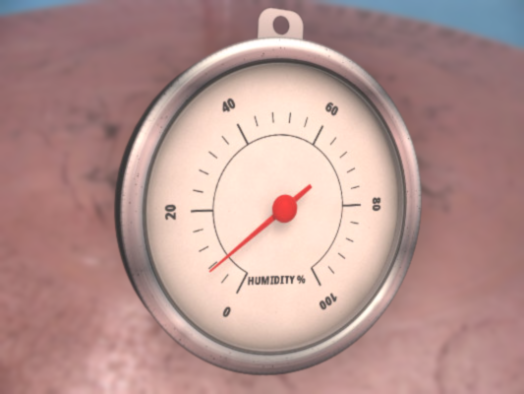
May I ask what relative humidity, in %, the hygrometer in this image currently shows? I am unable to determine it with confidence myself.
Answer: 8 %
